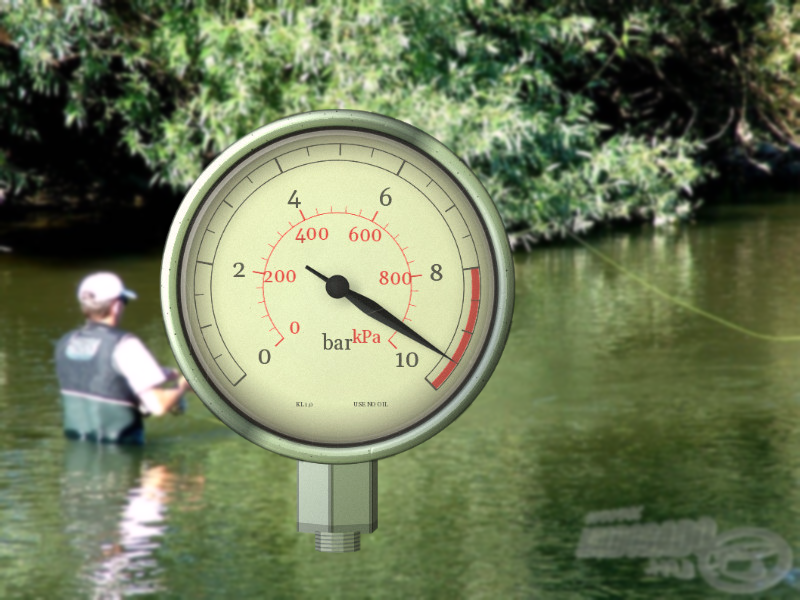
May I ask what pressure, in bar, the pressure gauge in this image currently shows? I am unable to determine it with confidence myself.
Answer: 9.5 bar
